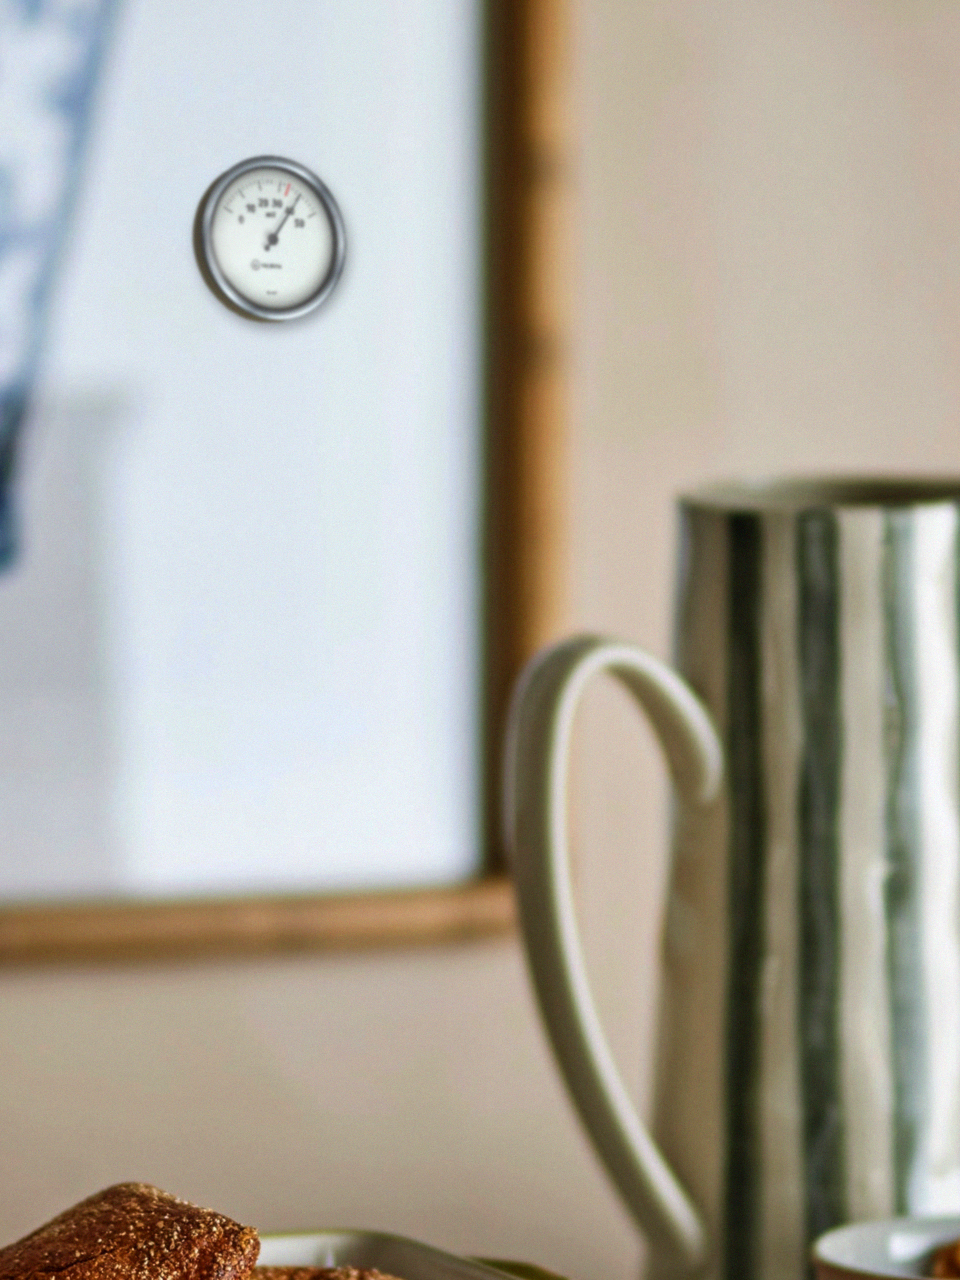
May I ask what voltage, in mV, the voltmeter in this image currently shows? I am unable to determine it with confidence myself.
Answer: 40 mV
